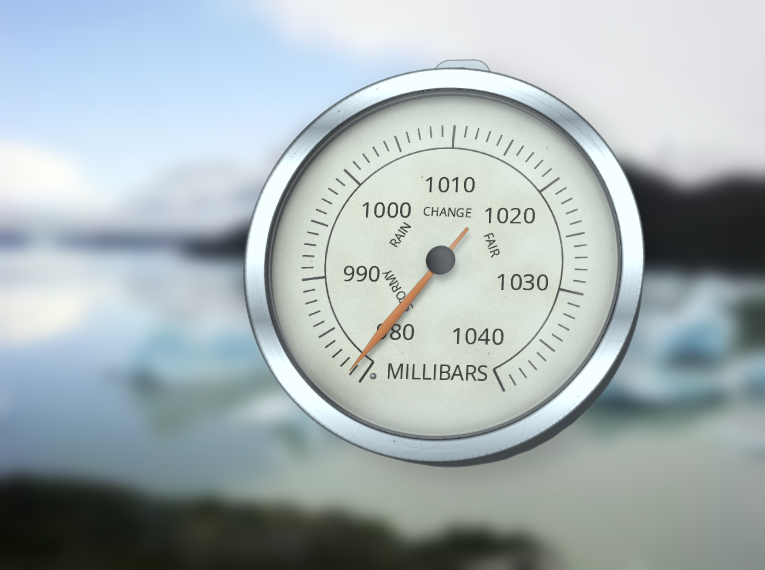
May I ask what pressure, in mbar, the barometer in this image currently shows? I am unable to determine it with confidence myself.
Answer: 981 mbar
